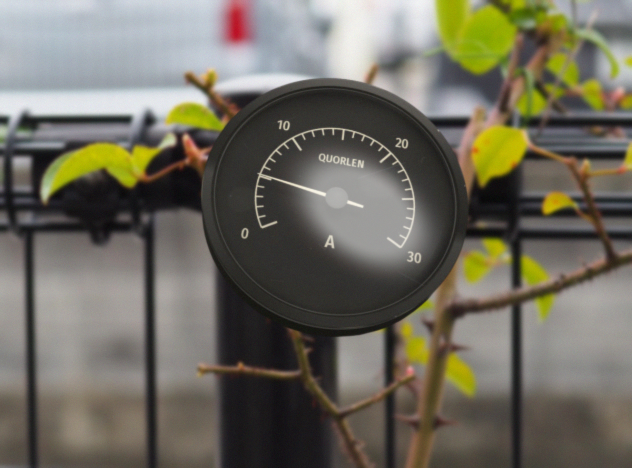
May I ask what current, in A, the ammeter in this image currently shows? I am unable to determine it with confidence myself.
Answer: 5 A
